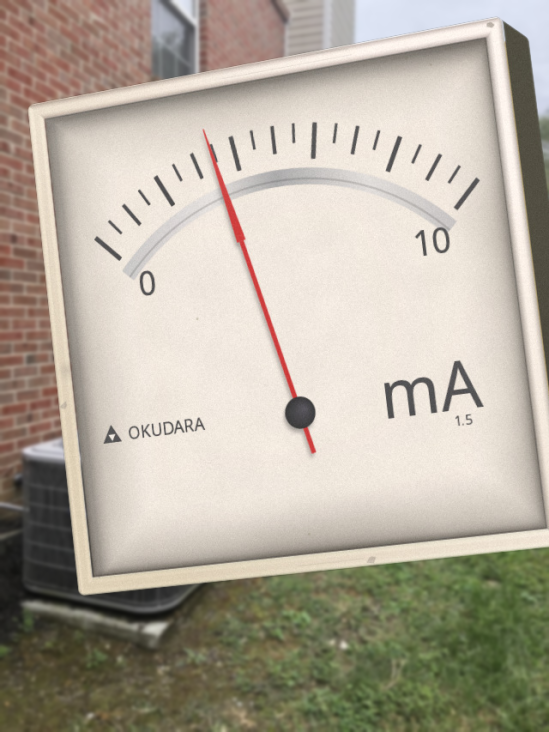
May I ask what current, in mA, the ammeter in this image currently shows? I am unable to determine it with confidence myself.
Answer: 3.5 mA
